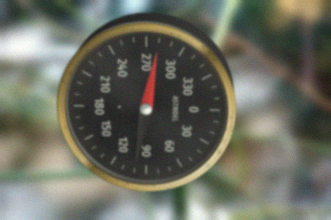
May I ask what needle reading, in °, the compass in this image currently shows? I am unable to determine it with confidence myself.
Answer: 280 °
